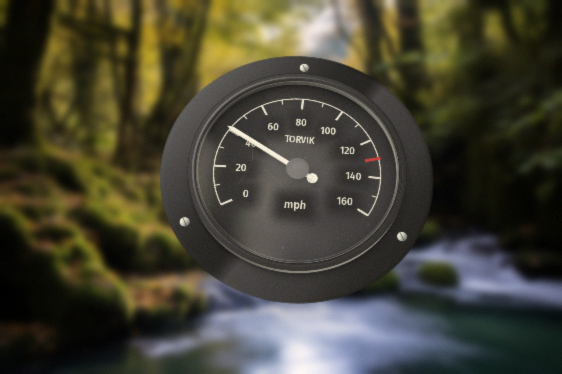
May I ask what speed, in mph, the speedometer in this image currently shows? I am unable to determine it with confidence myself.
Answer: 40 mph
